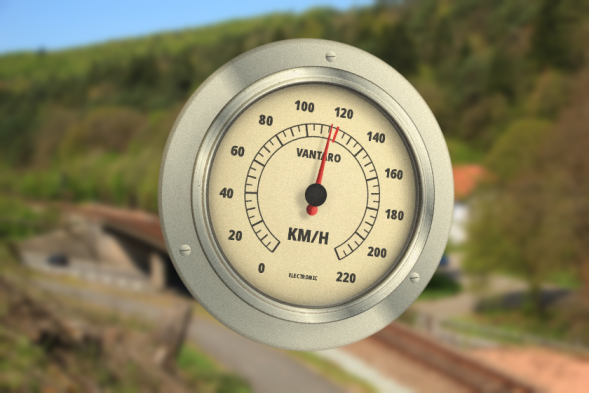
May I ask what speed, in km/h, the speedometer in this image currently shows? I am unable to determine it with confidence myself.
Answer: 115 km/h
